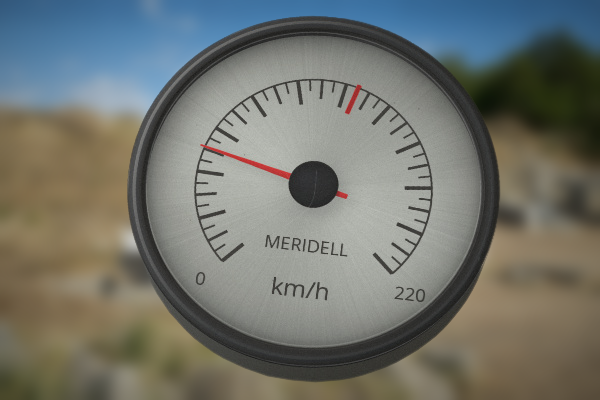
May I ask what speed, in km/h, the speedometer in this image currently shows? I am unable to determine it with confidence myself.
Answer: 50 km/h
